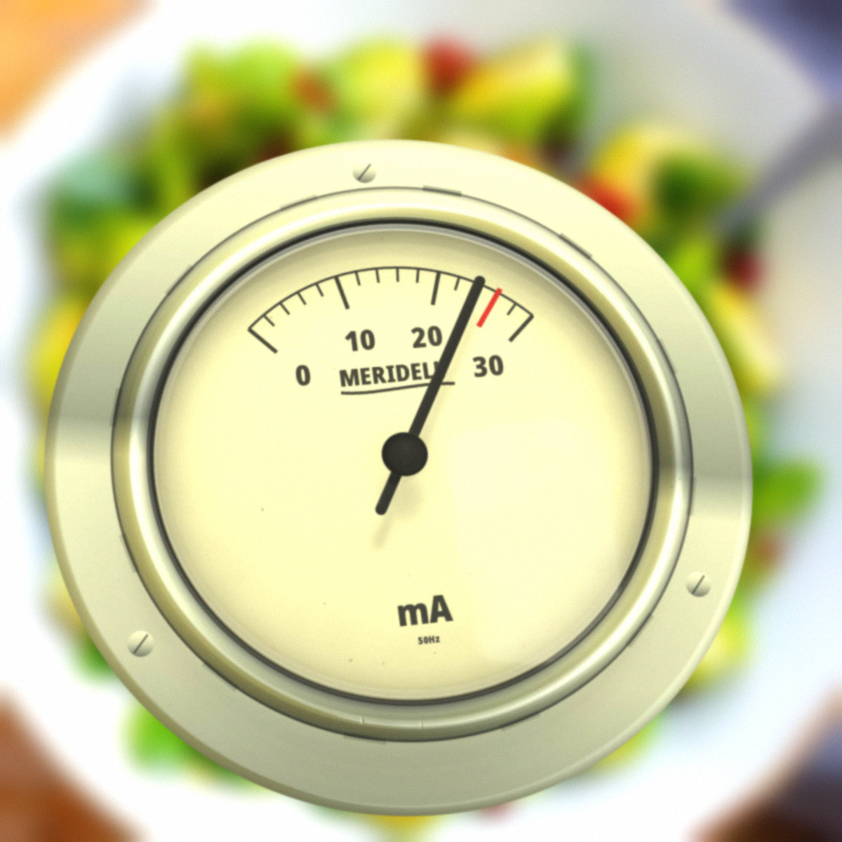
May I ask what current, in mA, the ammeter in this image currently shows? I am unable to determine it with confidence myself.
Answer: 24 mA
